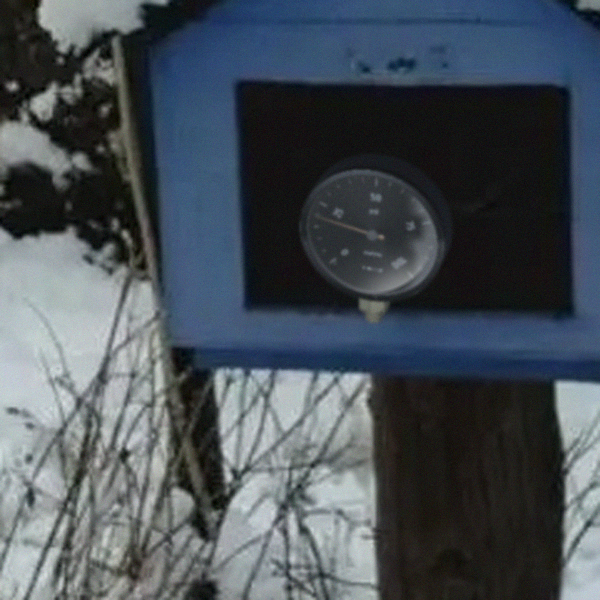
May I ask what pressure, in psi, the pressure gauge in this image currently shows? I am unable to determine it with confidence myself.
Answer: 20 psi
